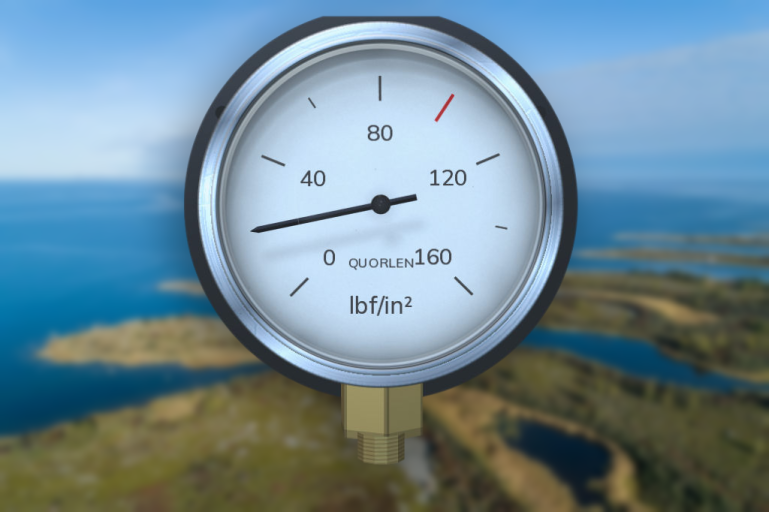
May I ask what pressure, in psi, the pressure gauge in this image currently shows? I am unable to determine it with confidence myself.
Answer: 20 psi
